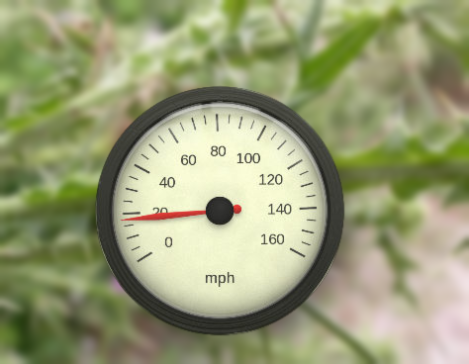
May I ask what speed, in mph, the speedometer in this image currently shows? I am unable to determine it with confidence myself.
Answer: 17.5 mph
